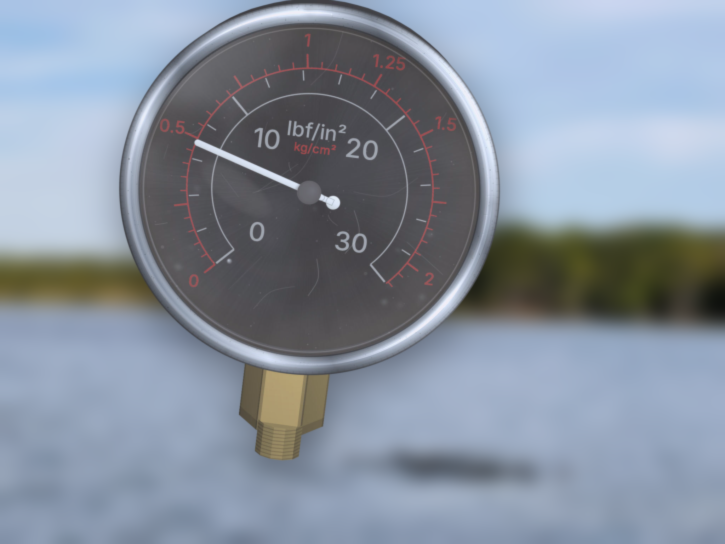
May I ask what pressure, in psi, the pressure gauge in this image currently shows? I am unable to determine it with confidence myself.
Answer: 7 psi
